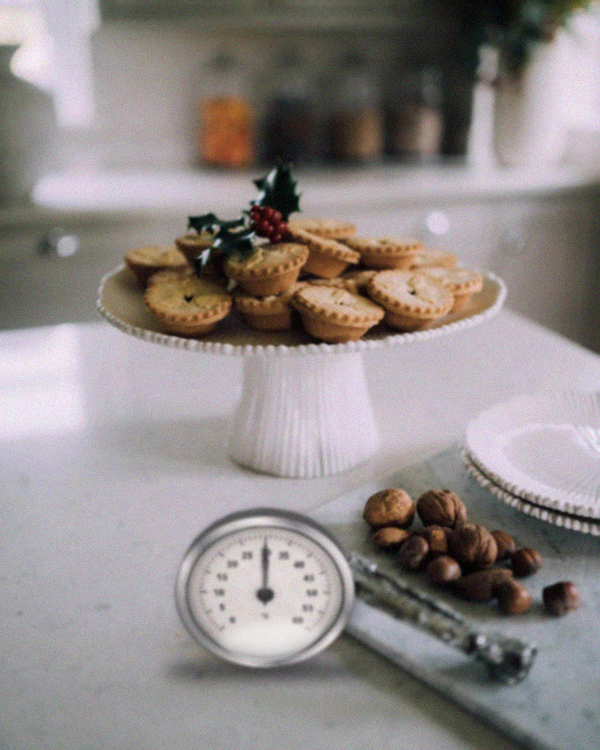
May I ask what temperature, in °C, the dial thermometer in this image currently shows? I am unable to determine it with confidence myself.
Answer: 30 °C
